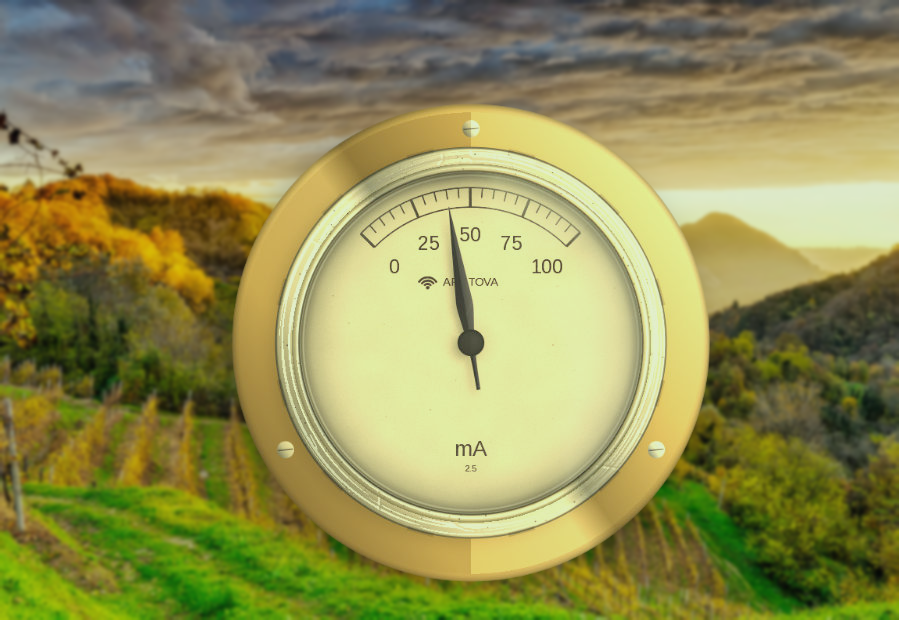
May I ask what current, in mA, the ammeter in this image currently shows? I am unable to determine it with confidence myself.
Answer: 40 mA
